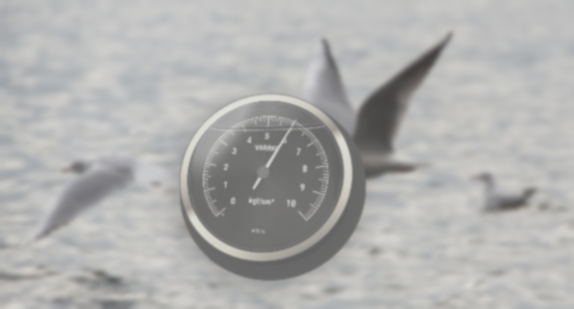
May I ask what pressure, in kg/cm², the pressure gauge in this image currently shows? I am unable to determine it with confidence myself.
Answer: 6 kg/cm²
